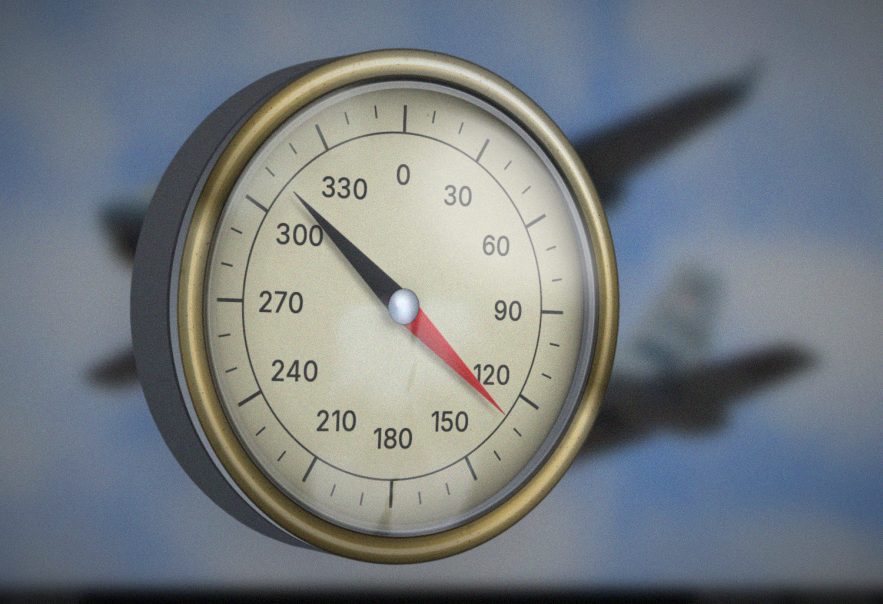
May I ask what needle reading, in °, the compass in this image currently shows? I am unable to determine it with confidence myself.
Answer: 130 °
